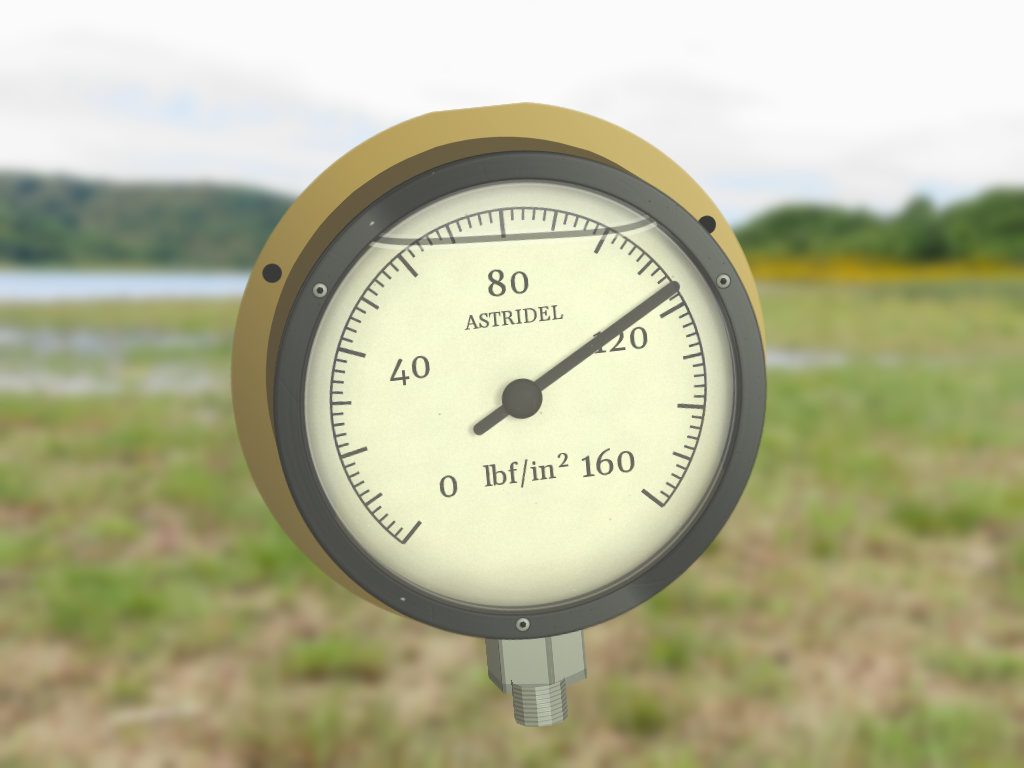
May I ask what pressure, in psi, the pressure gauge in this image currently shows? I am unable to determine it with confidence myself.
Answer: 116 psi
